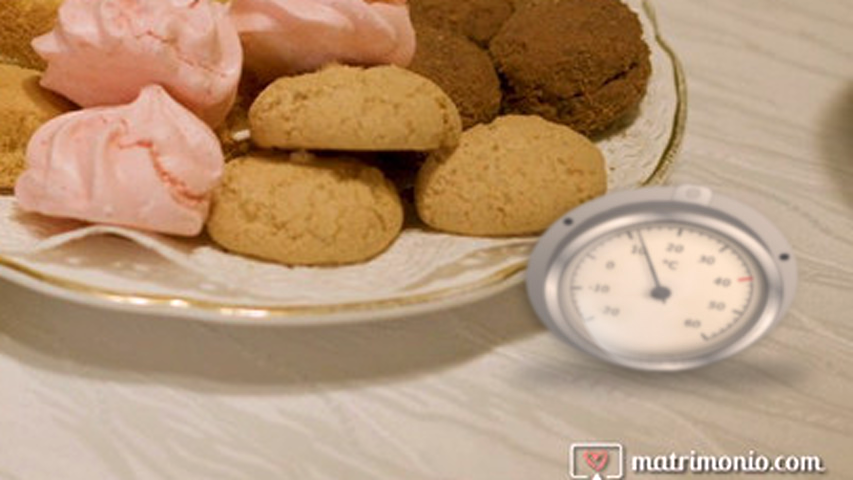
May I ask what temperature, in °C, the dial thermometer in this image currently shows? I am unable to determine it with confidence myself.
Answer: 12 °C
